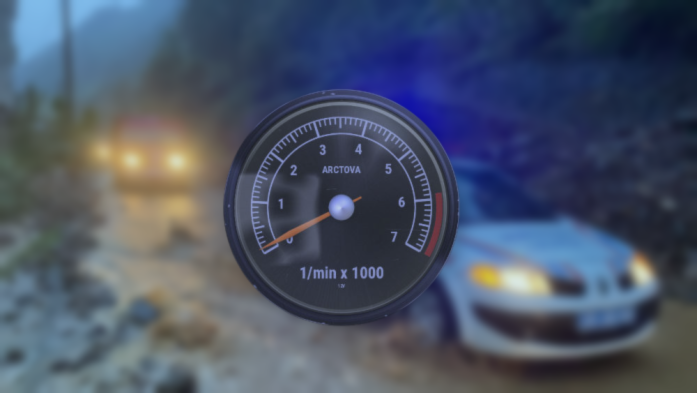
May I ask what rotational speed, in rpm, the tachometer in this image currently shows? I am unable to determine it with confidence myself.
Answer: 100 rpm
